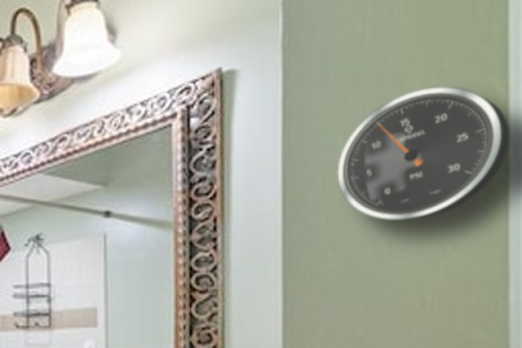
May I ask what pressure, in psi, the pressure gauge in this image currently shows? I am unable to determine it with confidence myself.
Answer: 12.5 psi
